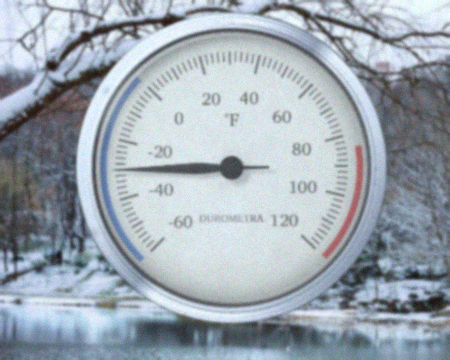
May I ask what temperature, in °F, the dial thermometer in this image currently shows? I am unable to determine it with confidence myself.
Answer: -30 °F
